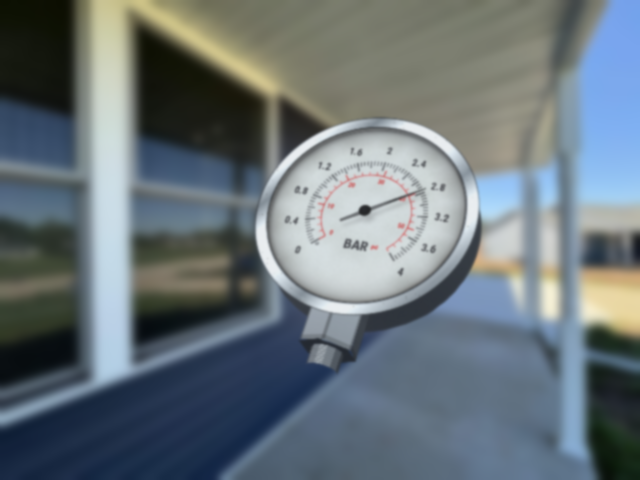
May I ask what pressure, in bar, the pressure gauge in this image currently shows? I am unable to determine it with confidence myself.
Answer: 2.8 bar
